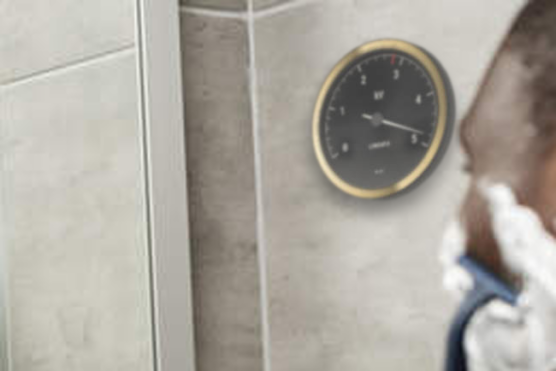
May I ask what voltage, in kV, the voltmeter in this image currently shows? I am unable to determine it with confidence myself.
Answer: 4.8 kV
